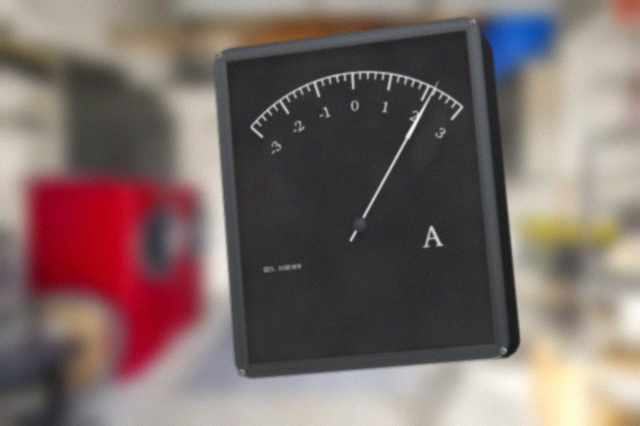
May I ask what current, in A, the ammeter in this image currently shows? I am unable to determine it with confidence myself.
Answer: 2.2 A
